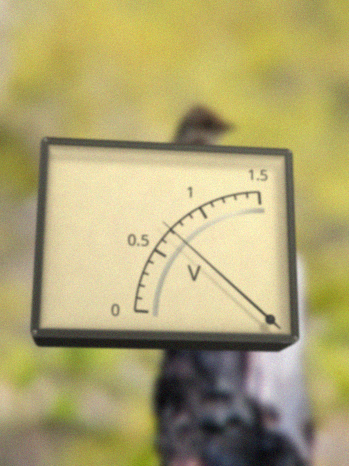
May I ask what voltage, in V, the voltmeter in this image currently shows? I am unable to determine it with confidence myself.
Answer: 0.7 V
